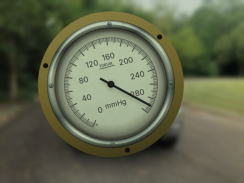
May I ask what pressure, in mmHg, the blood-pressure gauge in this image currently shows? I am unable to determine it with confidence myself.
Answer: 290 mmHg
